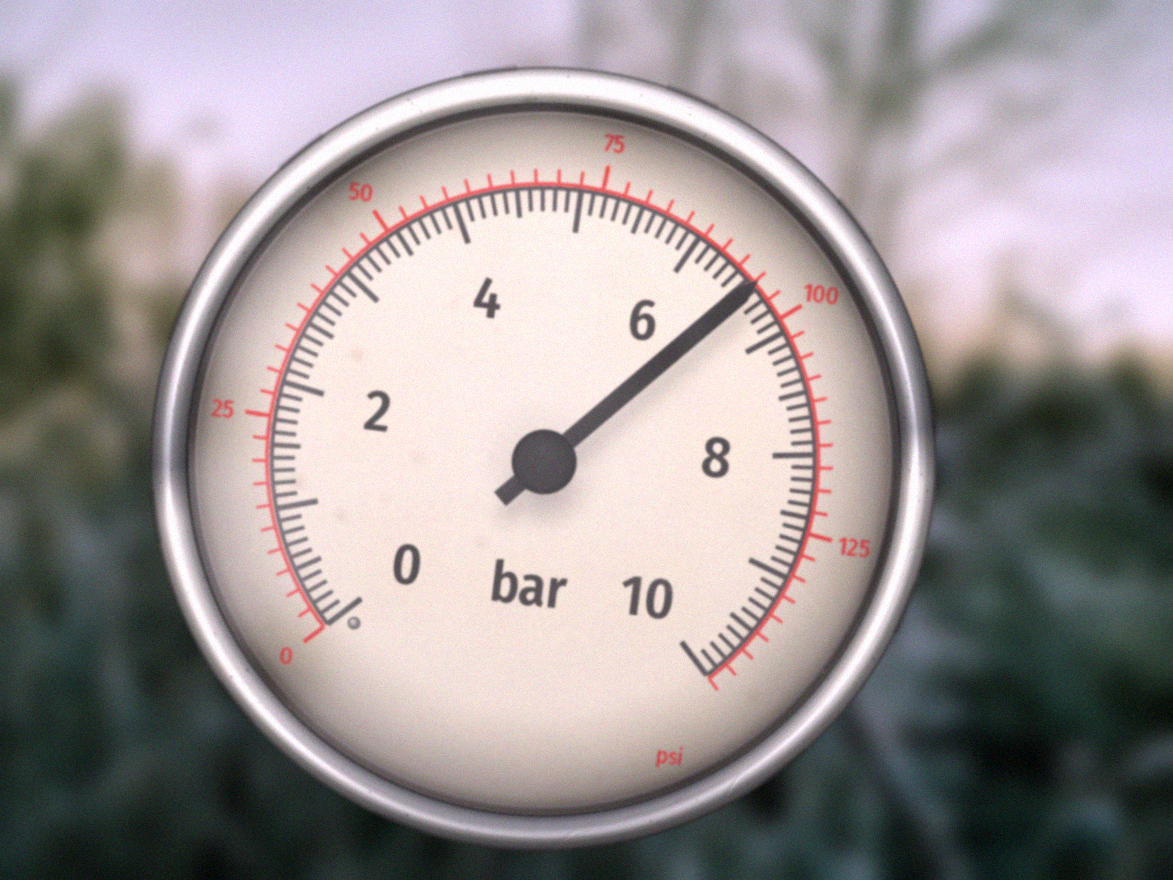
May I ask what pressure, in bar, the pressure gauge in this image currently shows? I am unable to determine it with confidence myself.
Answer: 6.55 bar
